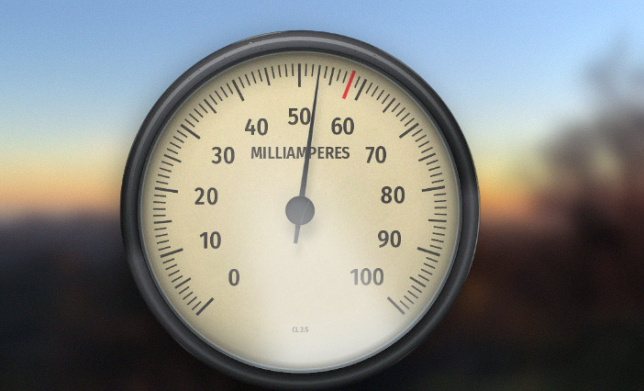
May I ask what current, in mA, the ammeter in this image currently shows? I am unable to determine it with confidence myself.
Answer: 53 mA
